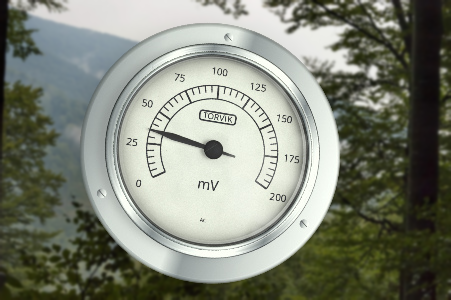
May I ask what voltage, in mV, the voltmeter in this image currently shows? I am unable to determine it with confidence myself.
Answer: 35 mV
